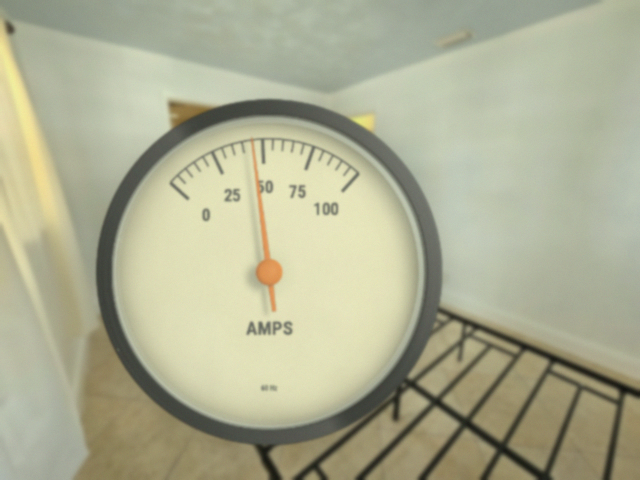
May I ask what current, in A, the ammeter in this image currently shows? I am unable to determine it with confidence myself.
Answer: 45 A
